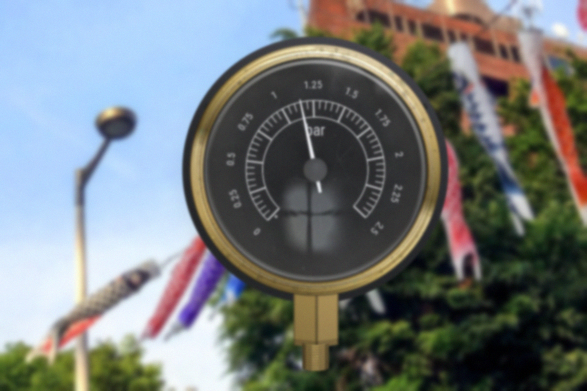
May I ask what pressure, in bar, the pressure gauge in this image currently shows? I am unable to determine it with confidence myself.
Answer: 1.15 bar
